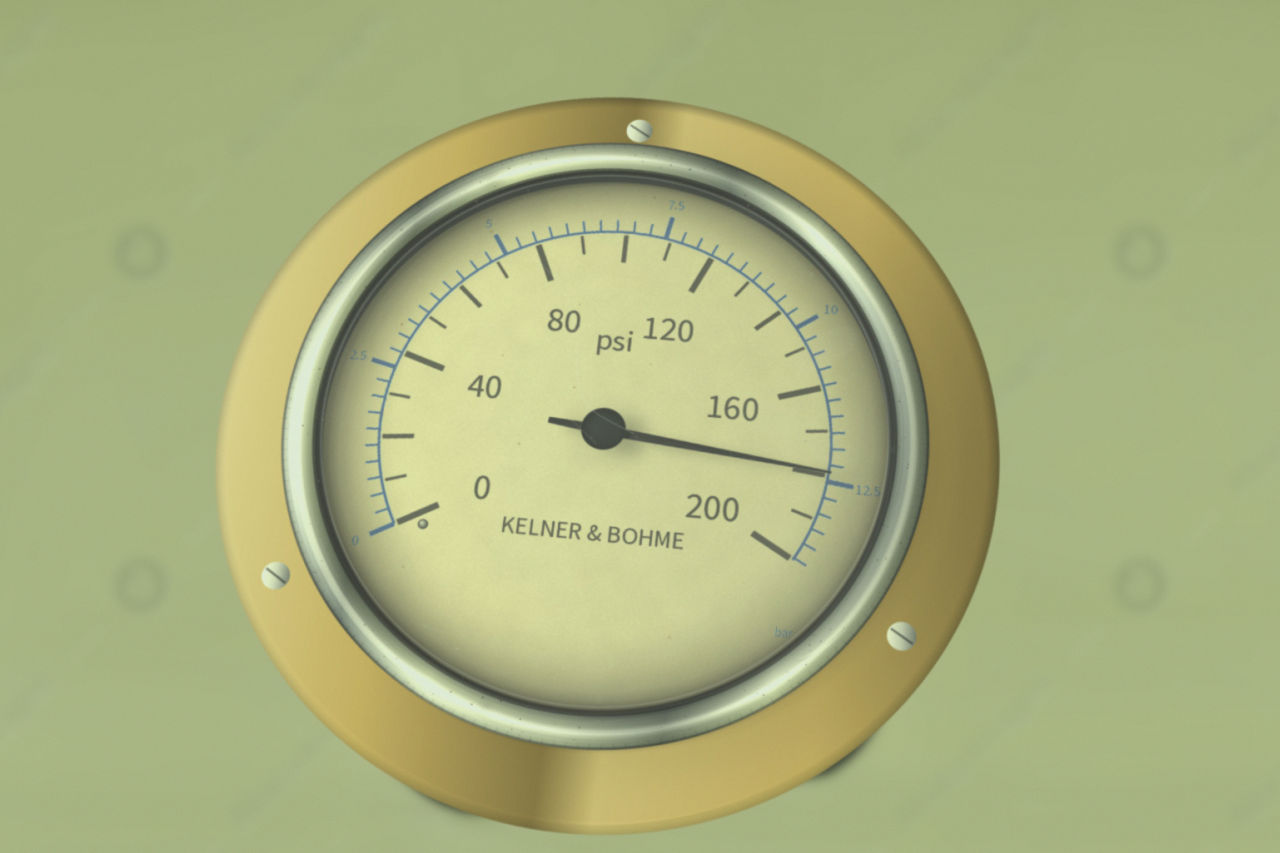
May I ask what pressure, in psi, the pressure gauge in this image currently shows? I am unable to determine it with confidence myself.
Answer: 180 psi
